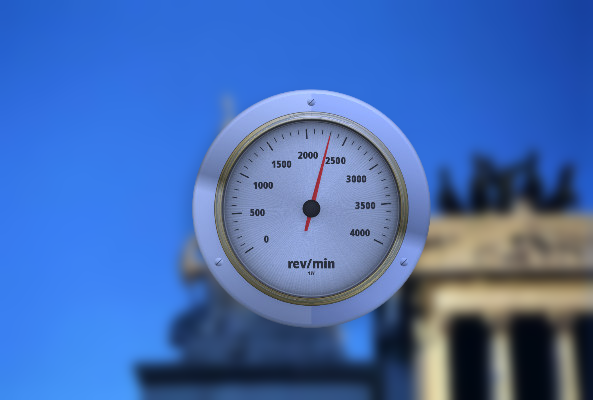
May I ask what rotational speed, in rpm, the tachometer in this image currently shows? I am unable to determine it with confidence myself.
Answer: 2300 rpm
